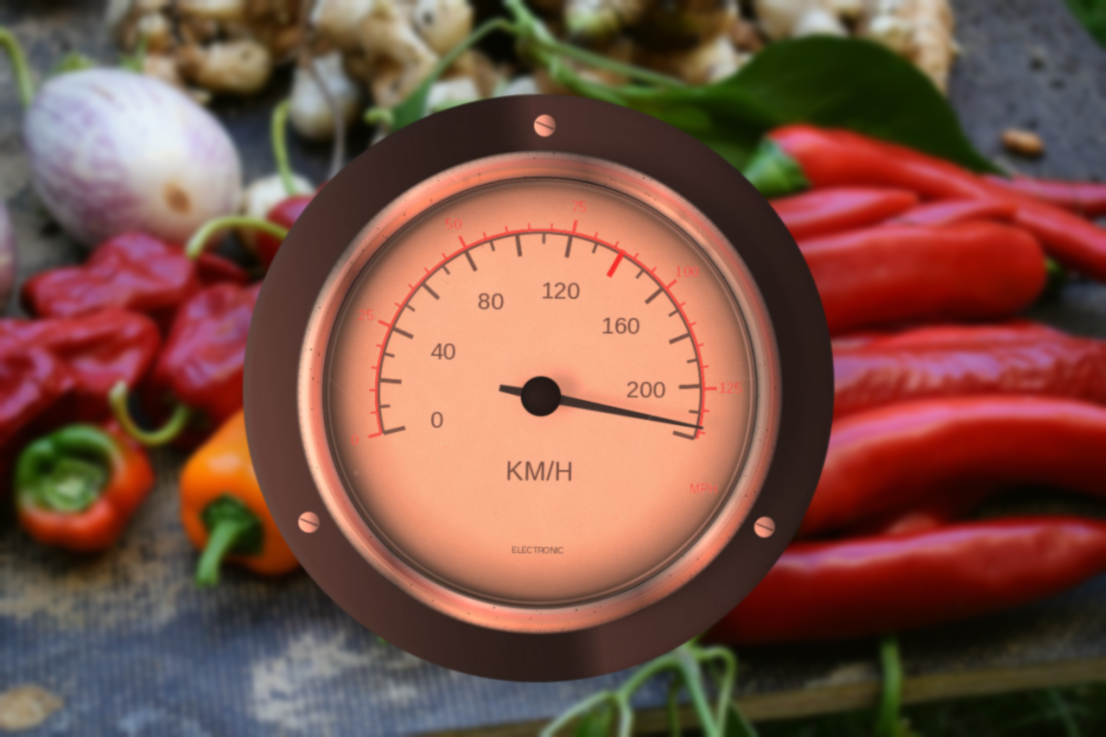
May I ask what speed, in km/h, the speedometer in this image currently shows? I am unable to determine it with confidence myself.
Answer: 215 km/h
